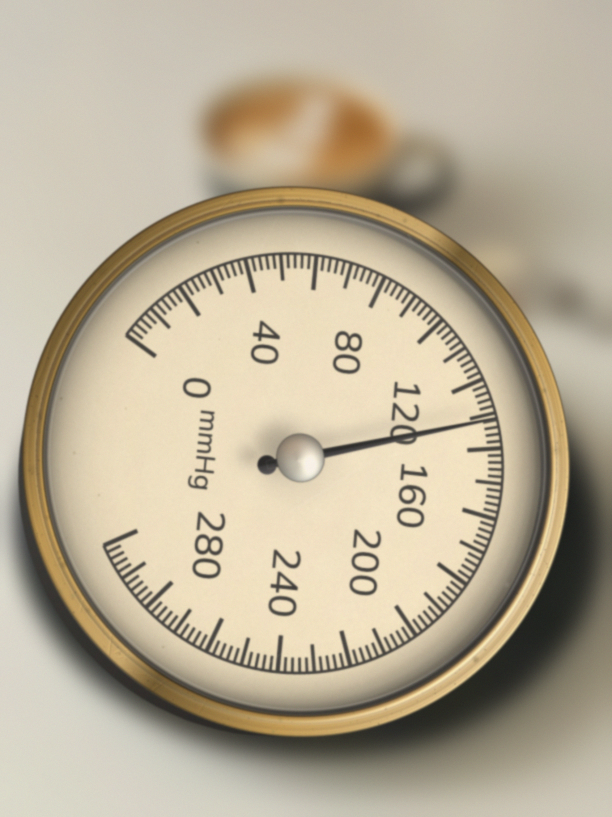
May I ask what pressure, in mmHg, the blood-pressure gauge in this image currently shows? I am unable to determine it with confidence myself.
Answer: 132 mmHg
